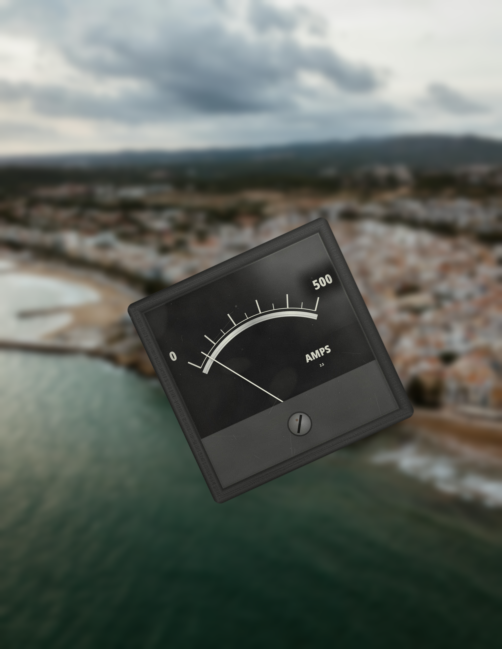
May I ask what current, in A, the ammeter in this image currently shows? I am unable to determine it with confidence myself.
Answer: 50 A
